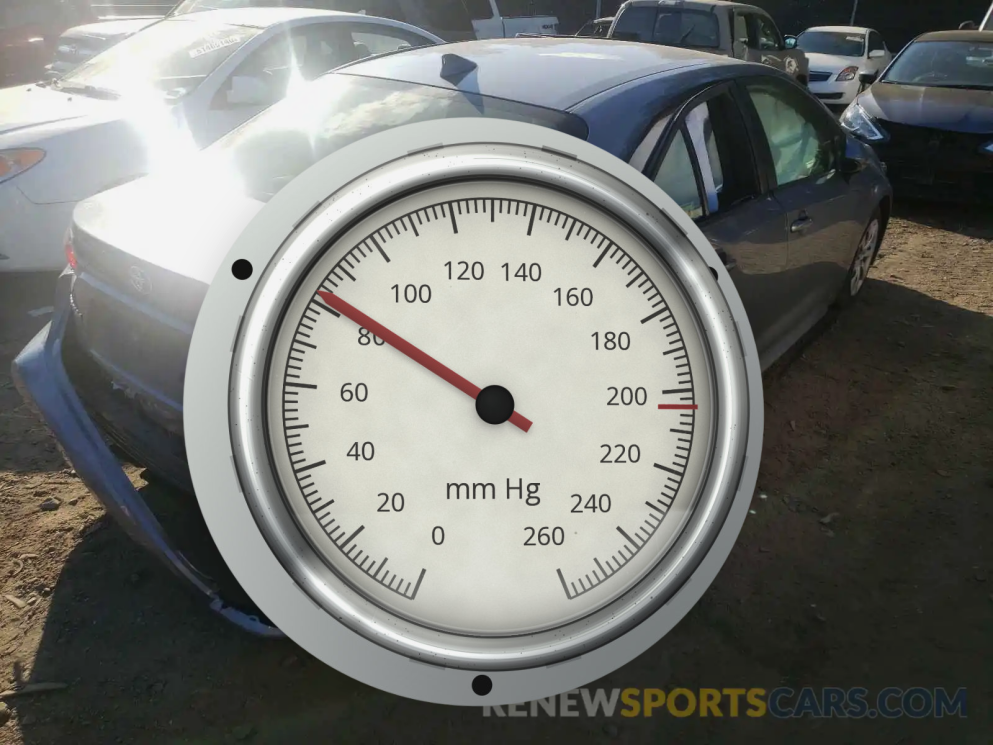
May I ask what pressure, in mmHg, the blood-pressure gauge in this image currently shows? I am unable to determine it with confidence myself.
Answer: 82 mmHg
